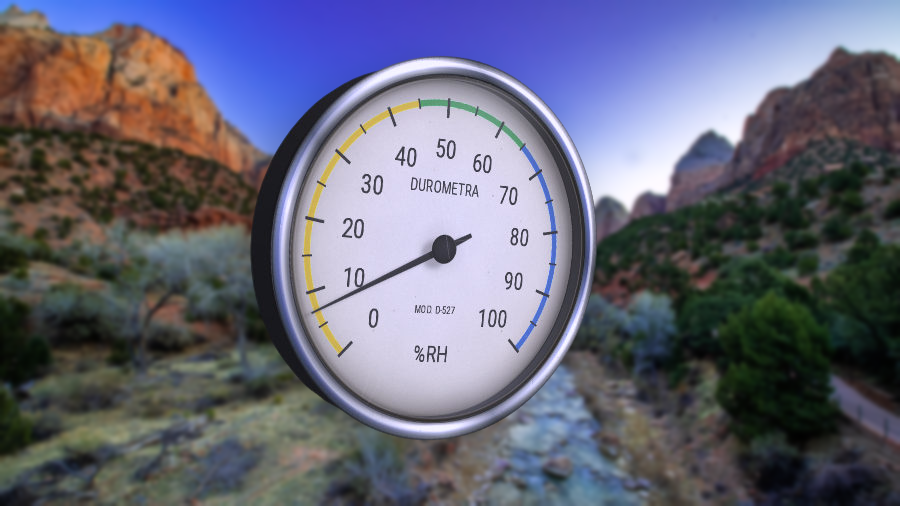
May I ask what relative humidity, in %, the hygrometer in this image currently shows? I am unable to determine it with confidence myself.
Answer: 7.5 %
